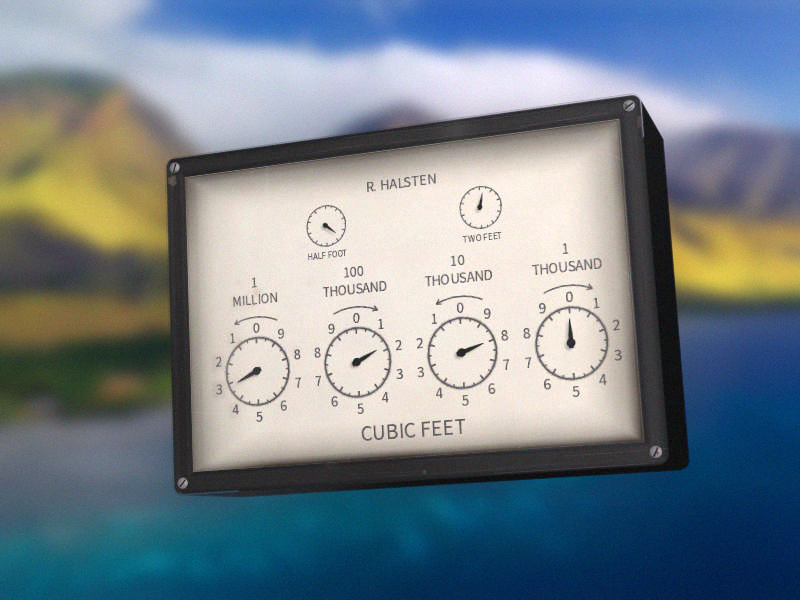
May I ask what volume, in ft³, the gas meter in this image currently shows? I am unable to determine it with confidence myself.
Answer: 318000 ft³
